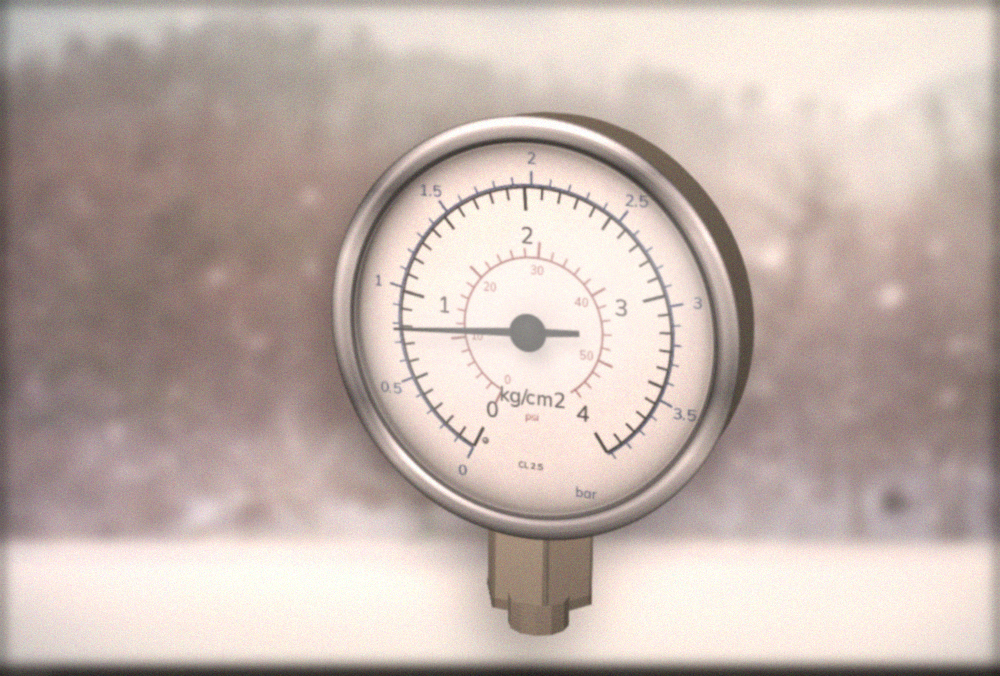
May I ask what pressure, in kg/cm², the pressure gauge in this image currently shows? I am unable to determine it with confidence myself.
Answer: 0.8 kg/cm²
